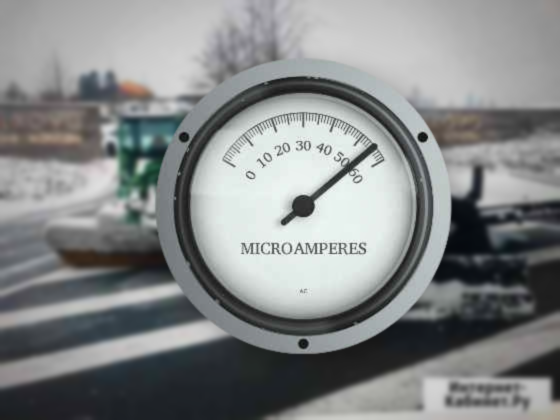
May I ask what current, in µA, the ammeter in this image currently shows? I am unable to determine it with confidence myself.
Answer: 55 µA
